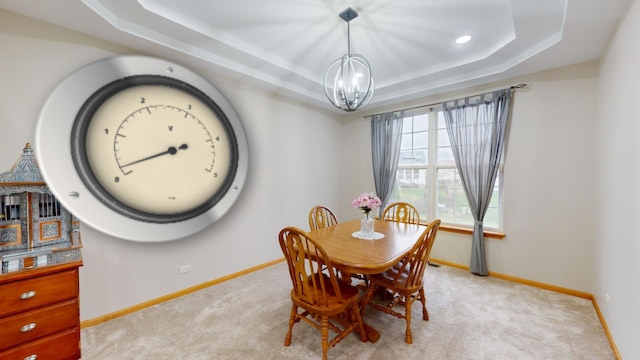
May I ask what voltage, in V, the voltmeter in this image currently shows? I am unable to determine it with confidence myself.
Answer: 0.2 V
